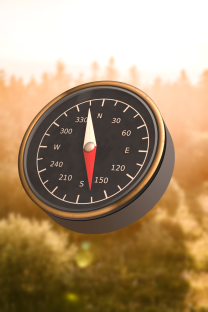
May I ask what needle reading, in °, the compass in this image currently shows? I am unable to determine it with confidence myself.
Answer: 165 °
